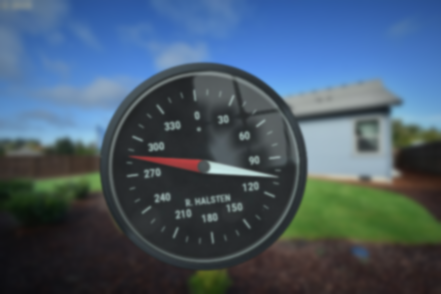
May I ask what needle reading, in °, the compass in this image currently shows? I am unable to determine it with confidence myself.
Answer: 285 °
